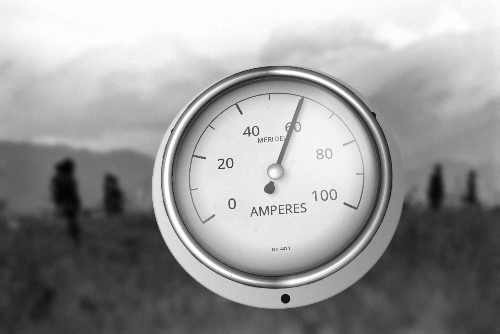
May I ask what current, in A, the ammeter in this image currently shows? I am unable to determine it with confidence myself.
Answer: 60 A
